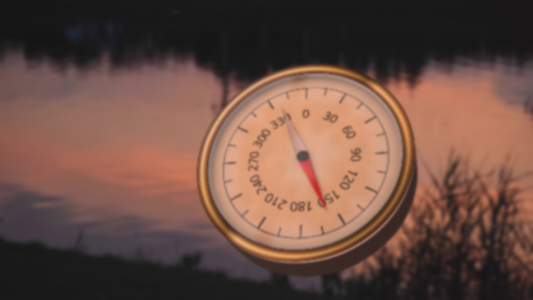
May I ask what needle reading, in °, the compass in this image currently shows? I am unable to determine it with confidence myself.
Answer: 157.5 °
